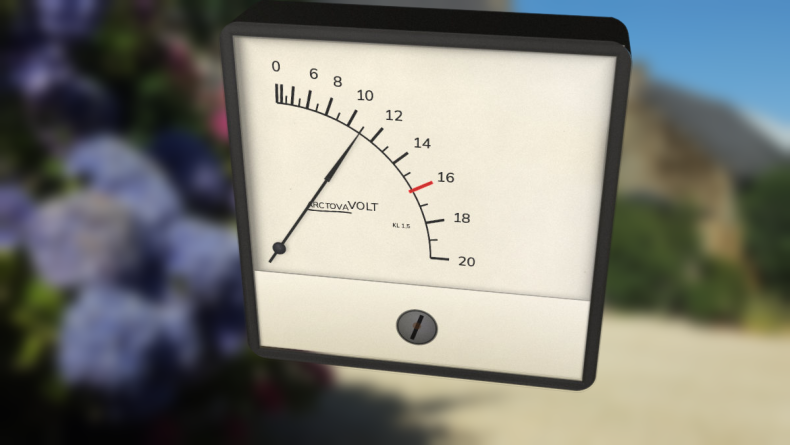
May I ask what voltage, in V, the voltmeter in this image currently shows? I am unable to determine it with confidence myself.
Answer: 11 V
